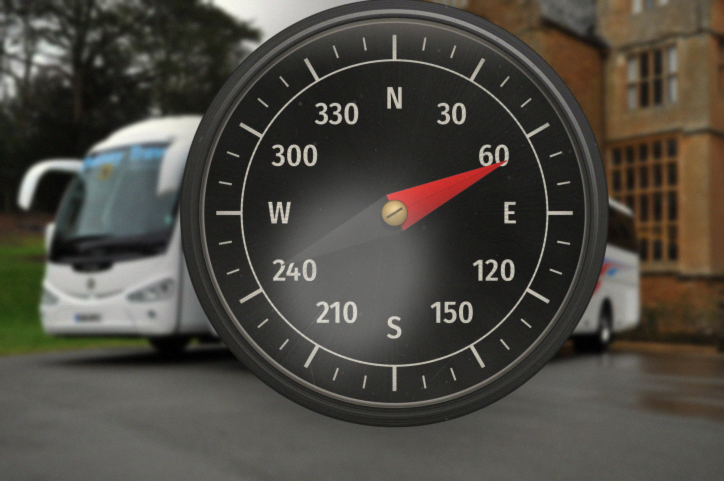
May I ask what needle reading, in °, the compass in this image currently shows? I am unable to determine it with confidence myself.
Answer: 65 °
